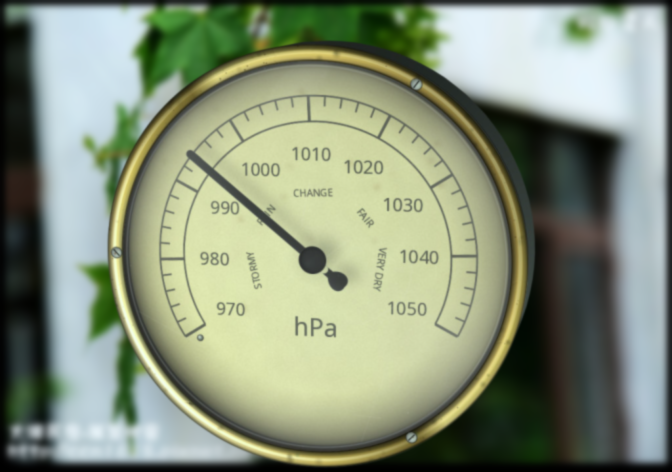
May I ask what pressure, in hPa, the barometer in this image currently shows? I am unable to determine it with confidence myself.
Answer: 994 hPa
